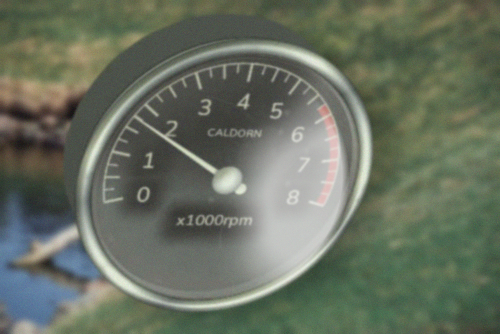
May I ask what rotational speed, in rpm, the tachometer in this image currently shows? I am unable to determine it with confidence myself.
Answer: 1750 rpm
